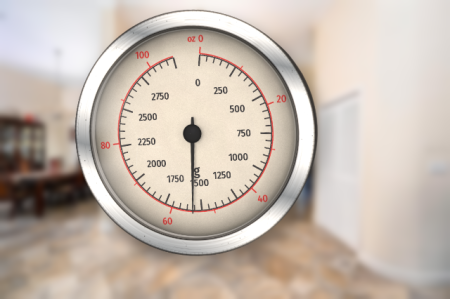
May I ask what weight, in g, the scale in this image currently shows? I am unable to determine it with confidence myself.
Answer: 1550 g
